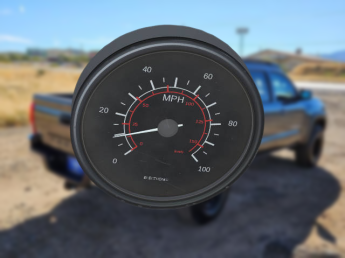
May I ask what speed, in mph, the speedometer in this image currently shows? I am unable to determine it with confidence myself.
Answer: 10 mph
